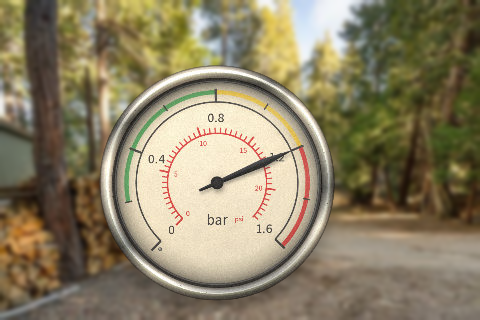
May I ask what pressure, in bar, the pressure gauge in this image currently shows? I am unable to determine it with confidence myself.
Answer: 1.2 bar
